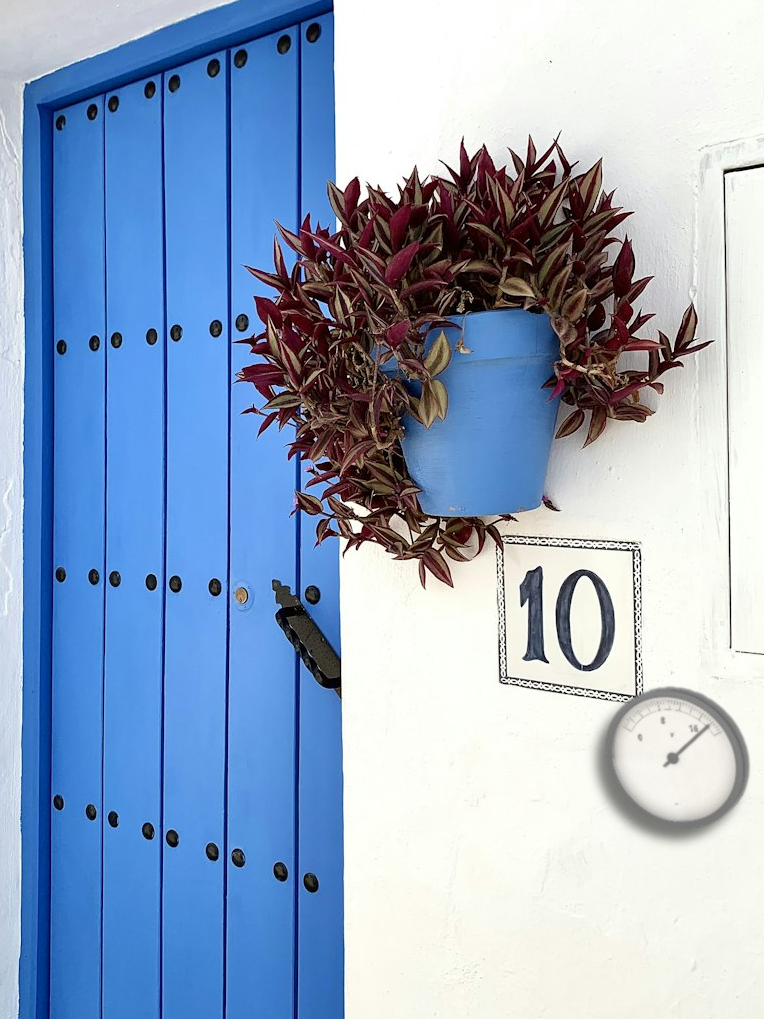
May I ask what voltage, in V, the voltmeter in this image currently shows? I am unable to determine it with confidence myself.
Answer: 18 V
